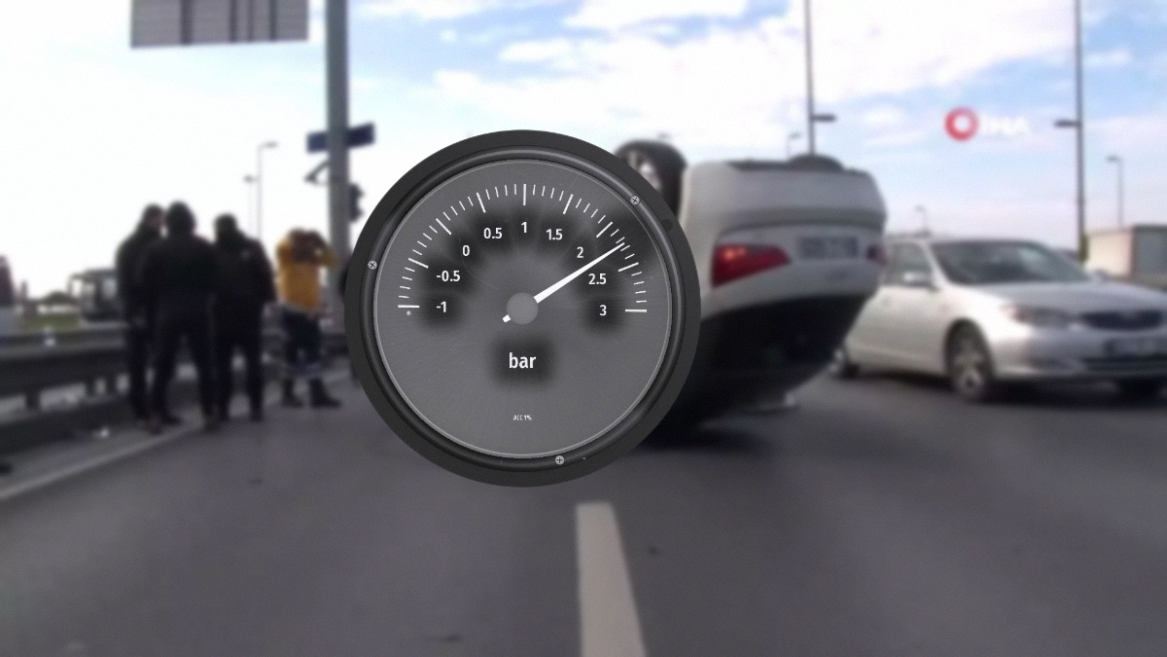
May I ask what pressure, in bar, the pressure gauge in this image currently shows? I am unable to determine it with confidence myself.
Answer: 2.25 bar
